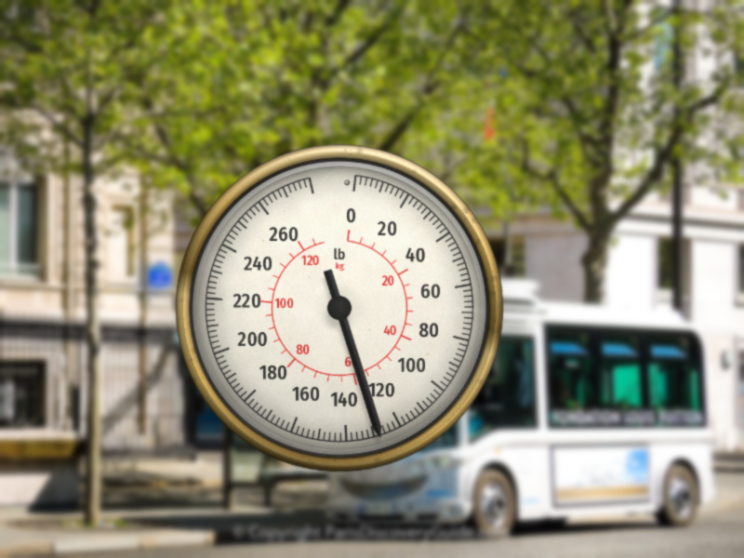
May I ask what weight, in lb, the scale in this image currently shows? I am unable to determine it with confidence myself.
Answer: 128 lb
